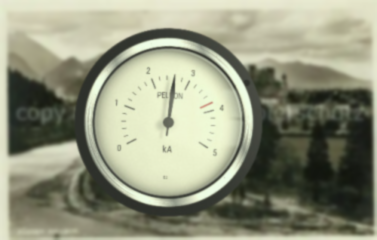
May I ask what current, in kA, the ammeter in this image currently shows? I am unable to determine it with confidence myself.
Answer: 2.6 kA
